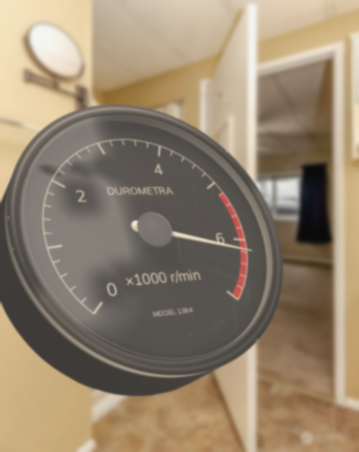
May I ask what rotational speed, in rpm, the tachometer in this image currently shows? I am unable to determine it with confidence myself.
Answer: 6200 rpm
